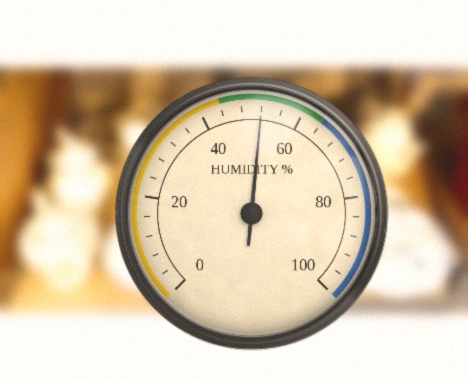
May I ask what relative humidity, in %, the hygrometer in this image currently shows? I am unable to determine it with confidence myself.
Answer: 52 %
